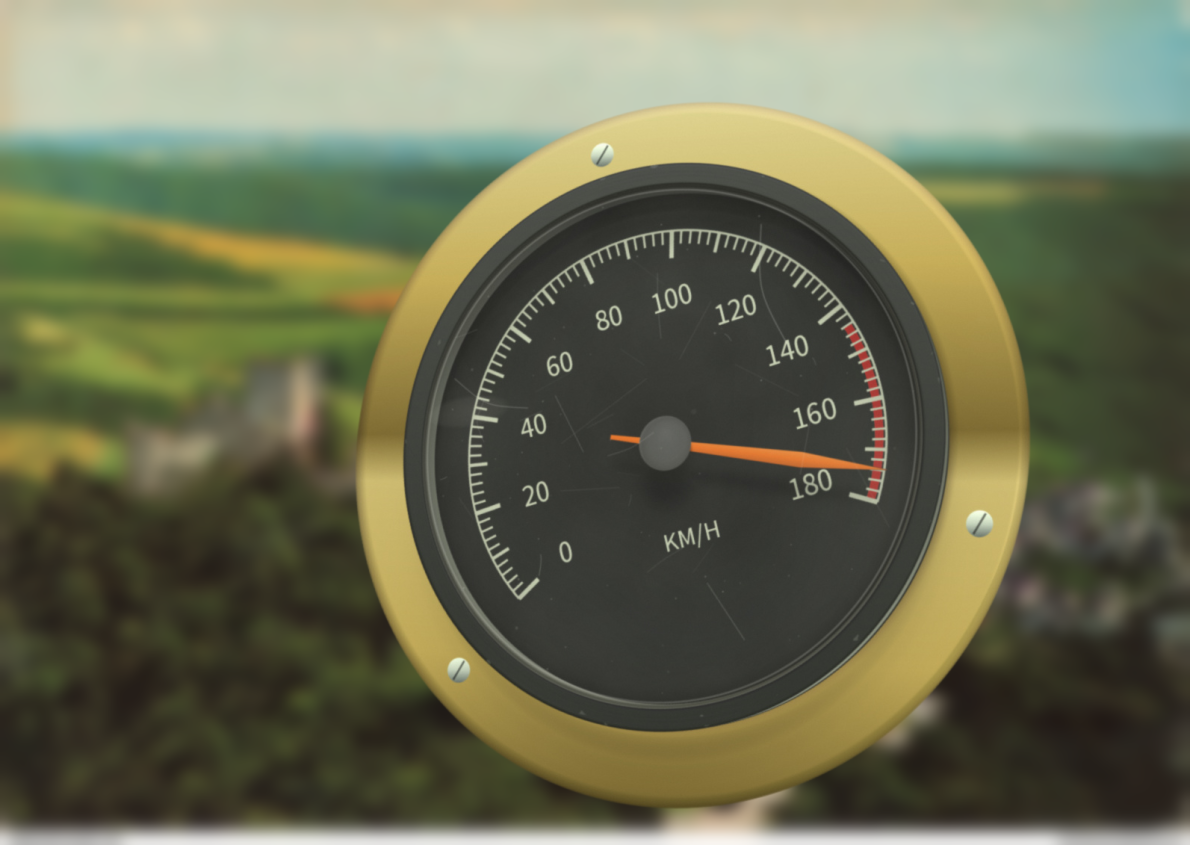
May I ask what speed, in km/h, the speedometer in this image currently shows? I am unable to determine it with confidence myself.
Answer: 174 km/h
